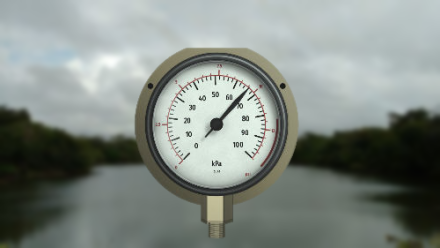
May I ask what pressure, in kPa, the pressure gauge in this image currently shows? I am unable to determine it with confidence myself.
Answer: 66 kPa
